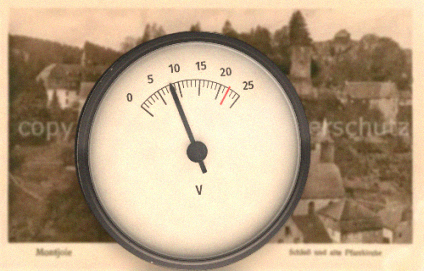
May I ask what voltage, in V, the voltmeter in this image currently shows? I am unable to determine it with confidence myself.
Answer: 8 V
